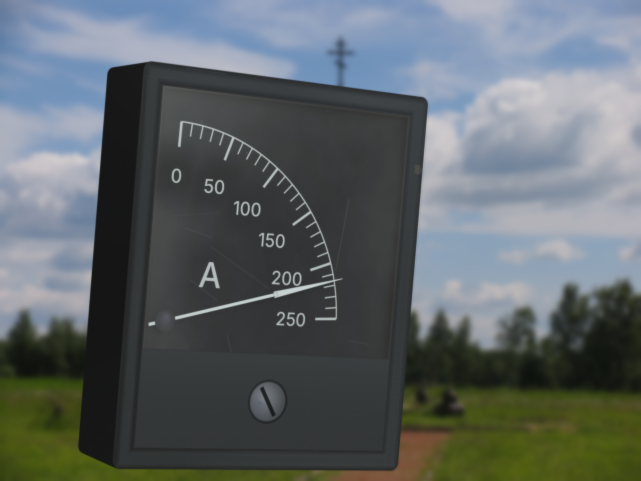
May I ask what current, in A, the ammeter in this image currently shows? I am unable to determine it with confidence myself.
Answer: 215 A
